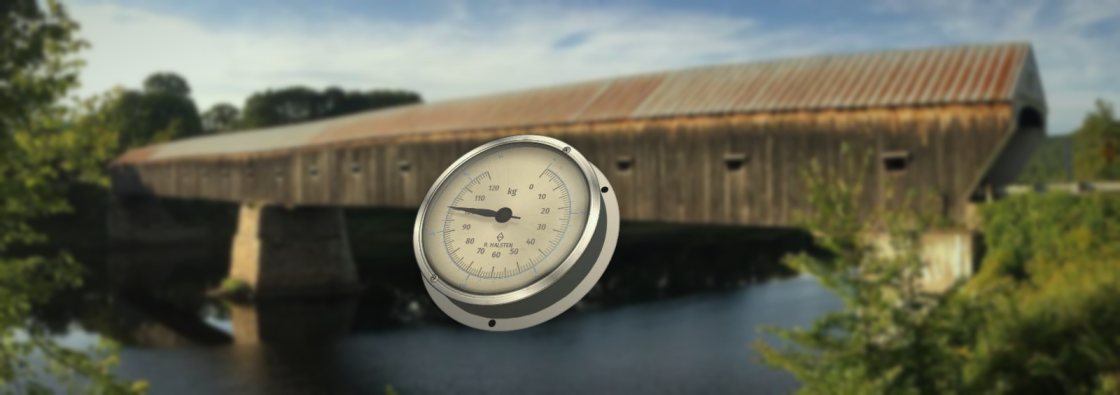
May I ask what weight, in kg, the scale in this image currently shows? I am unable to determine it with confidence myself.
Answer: 100 kg
